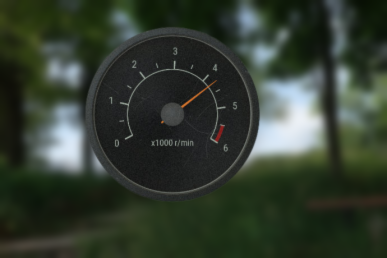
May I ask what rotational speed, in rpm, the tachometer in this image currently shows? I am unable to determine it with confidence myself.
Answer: 4250 rpm
